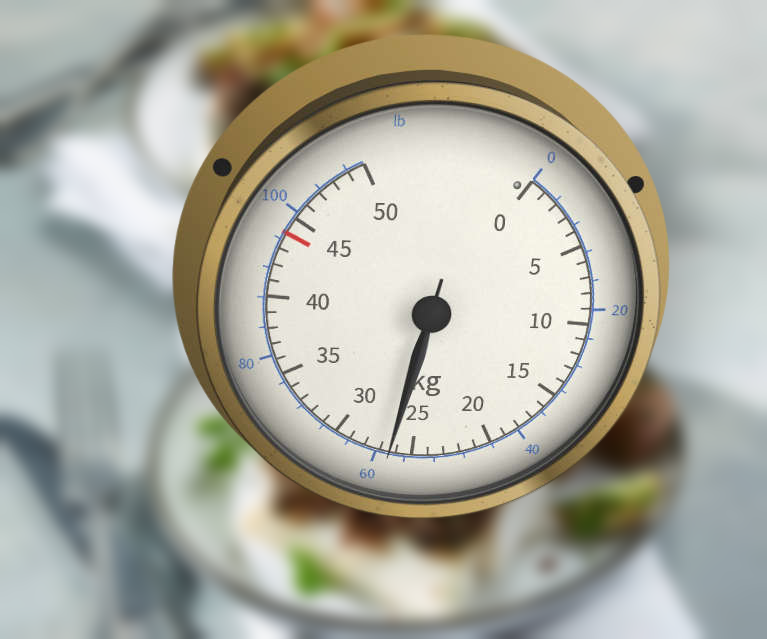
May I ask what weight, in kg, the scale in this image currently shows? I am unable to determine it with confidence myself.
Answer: 26.5 kg
